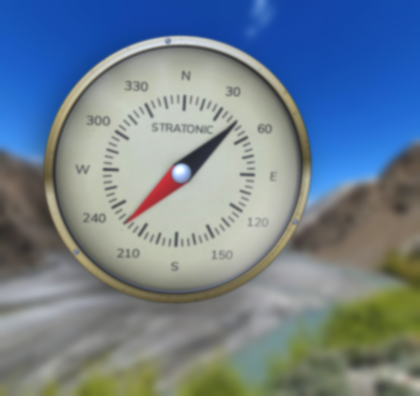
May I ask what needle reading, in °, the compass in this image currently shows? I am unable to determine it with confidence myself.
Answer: 225 °
